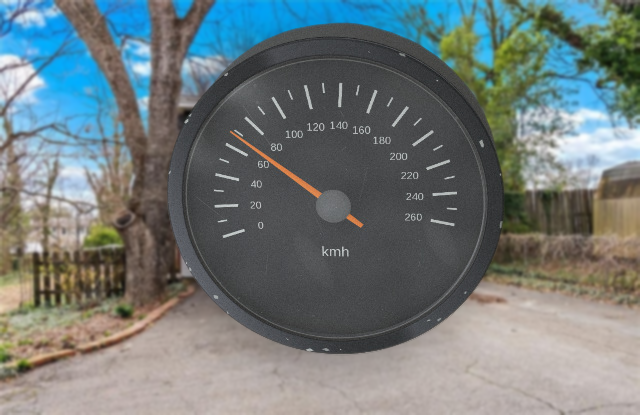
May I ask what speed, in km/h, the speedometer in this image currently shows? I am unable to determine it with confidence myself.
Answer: 70 km/h
